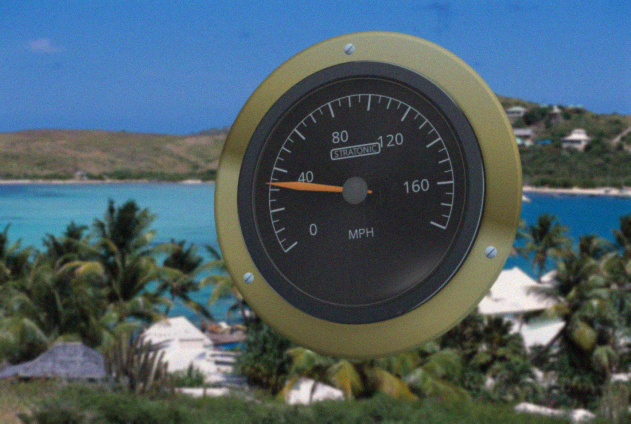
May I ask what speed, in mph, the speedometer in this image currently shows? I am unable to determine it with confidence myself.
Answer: 32.5 mph
